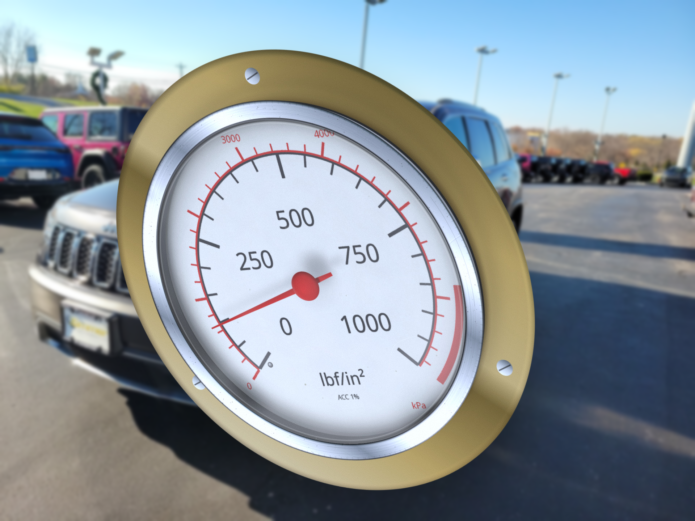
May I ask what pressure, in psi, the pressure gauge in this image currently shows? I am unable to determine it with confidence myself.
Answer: 100 psi
